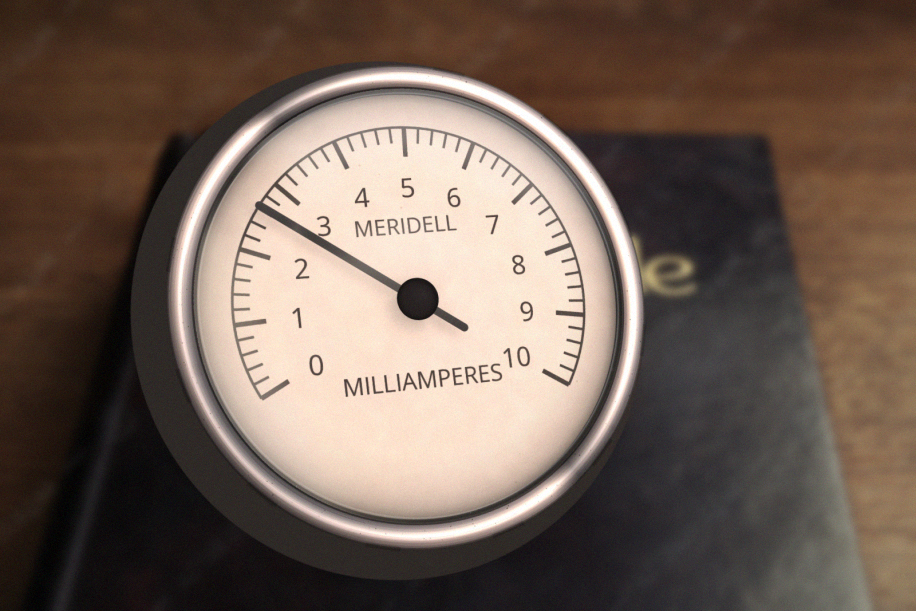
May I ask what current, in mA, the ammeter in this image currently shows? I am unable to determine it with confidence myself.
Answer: 2.6 mA
